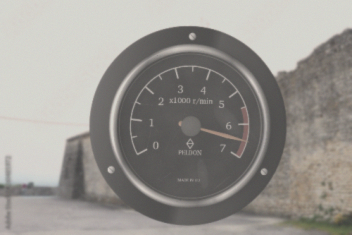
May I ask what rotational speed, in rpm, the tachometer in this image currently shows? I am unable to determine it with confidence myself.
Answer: 6500 rpm
